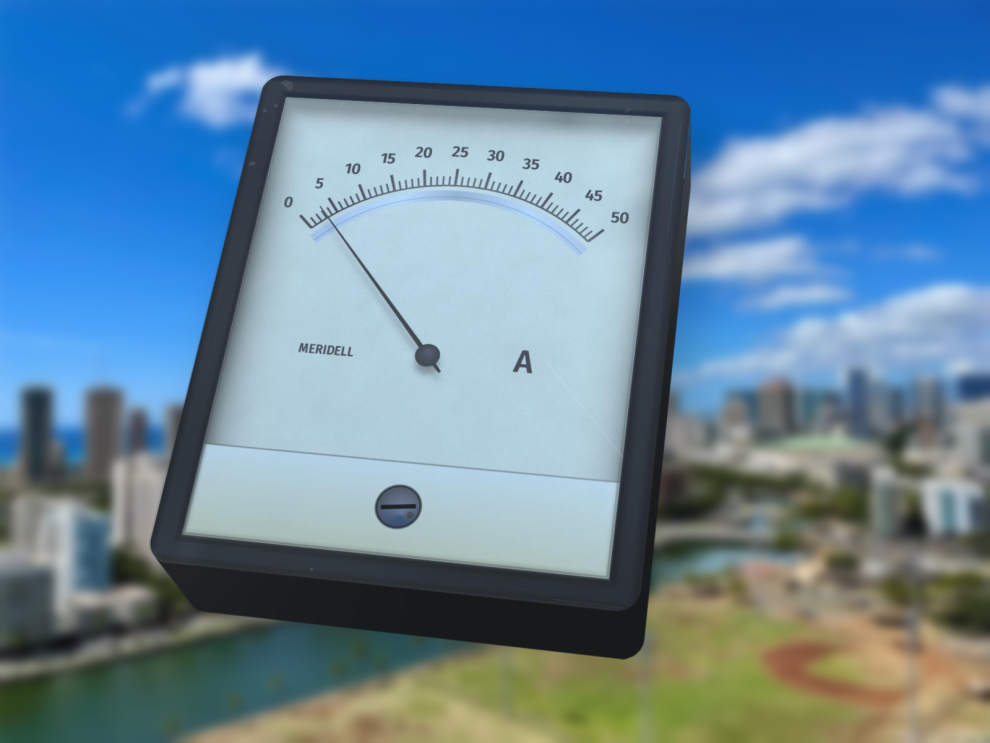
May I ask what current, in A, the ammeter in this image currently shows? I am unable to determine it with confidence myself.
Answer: 3 A
